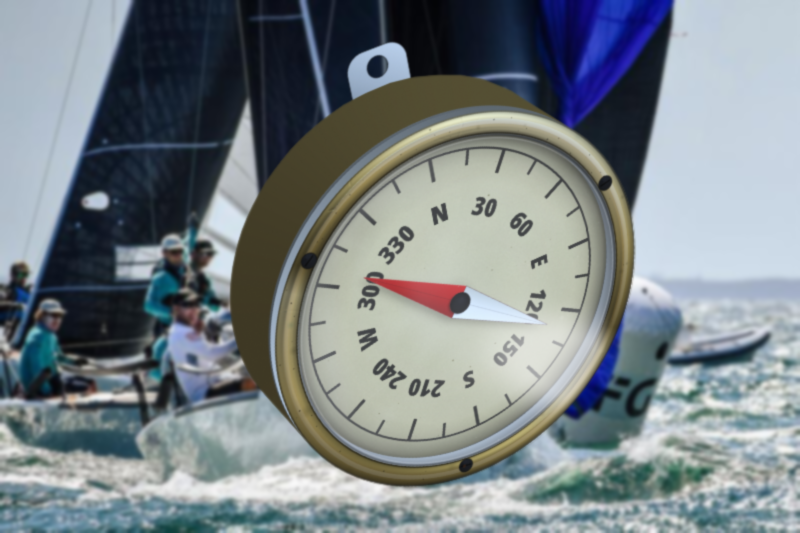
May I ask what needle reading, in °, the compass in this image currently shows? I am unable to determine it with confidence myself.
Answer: 307.5 °
